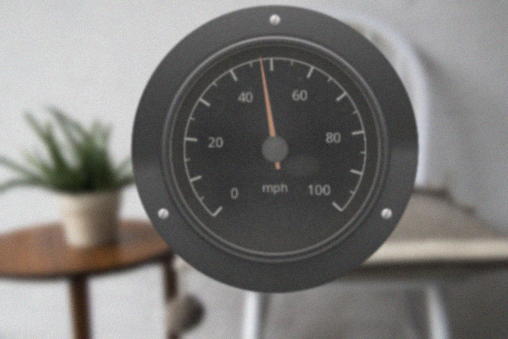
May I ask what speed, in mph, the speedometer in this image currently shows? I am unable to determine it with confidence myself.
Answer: 47.5 mph
